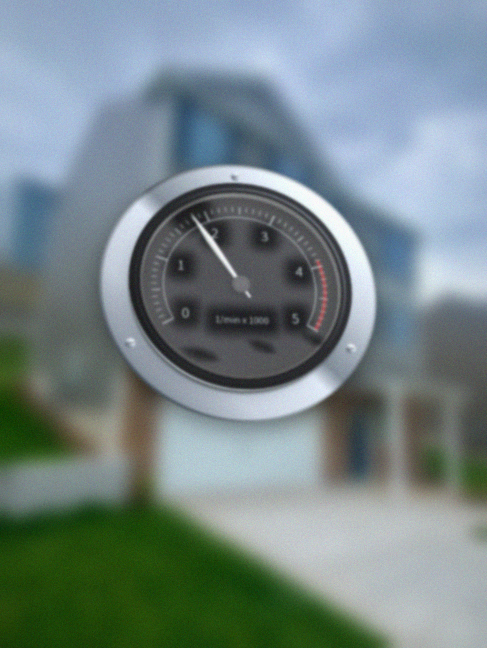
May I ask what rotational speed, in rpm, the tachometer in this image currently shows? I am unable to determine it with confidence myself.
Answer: 1800 rpm
